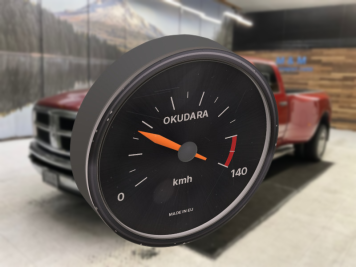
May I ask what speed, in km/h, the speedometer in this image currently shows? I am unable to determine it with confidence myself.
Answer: 35 km/h
